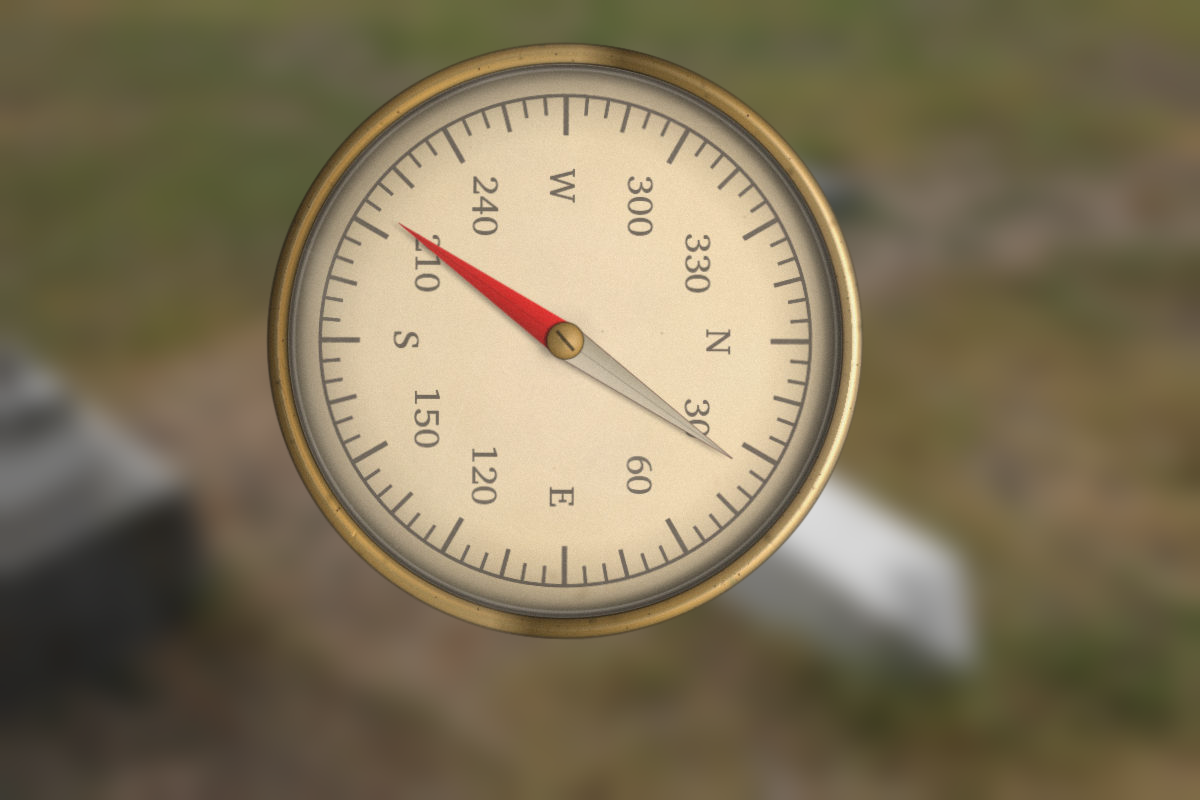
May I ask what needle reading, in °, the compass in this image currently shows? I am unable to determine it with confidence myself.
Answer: 215 °
